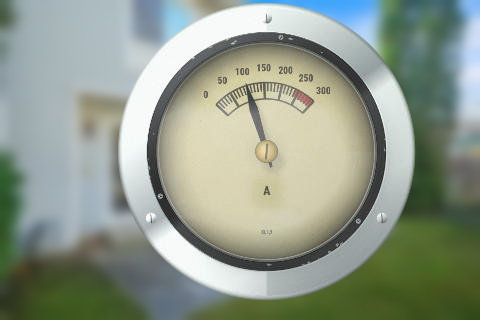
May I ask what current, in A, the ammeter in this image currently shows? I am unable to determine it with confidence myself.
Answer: 100 A
